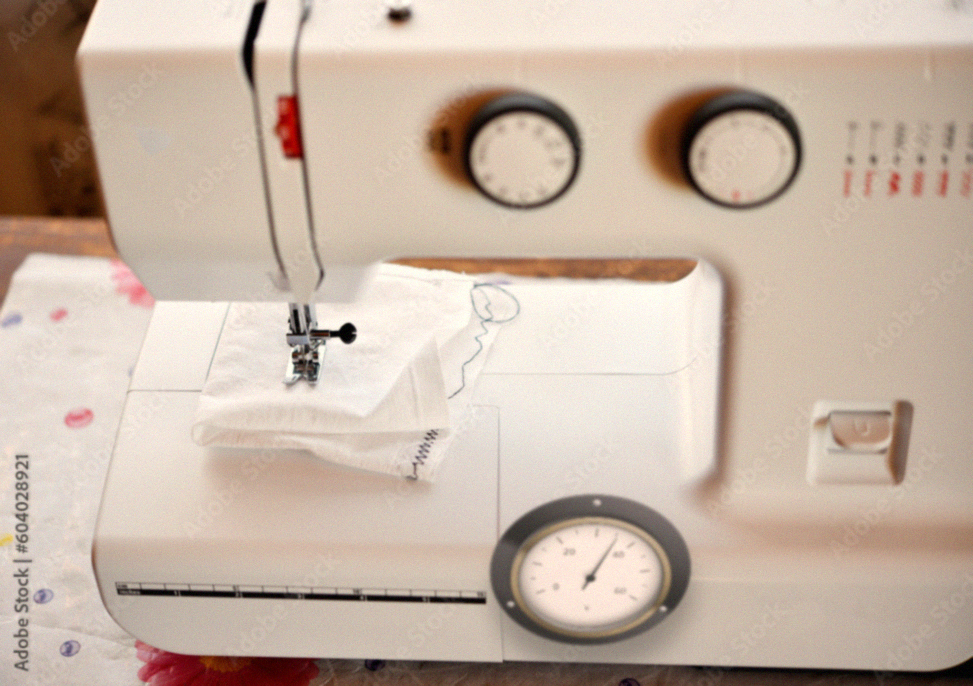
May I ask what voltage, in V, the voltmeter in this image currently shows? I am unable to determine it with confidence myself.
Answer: 35 V
